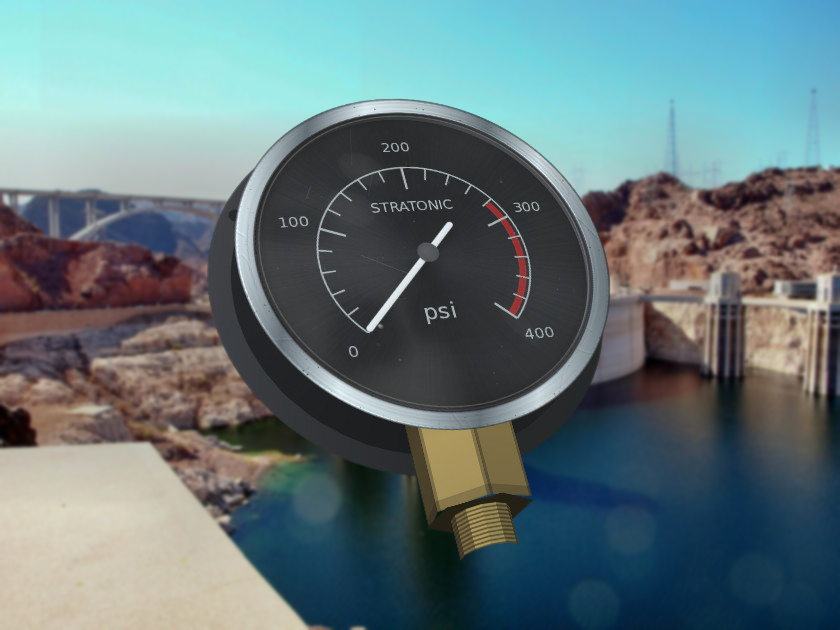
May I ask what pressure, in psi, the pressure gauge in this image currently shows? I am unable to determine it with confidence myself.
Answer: 0 psi
